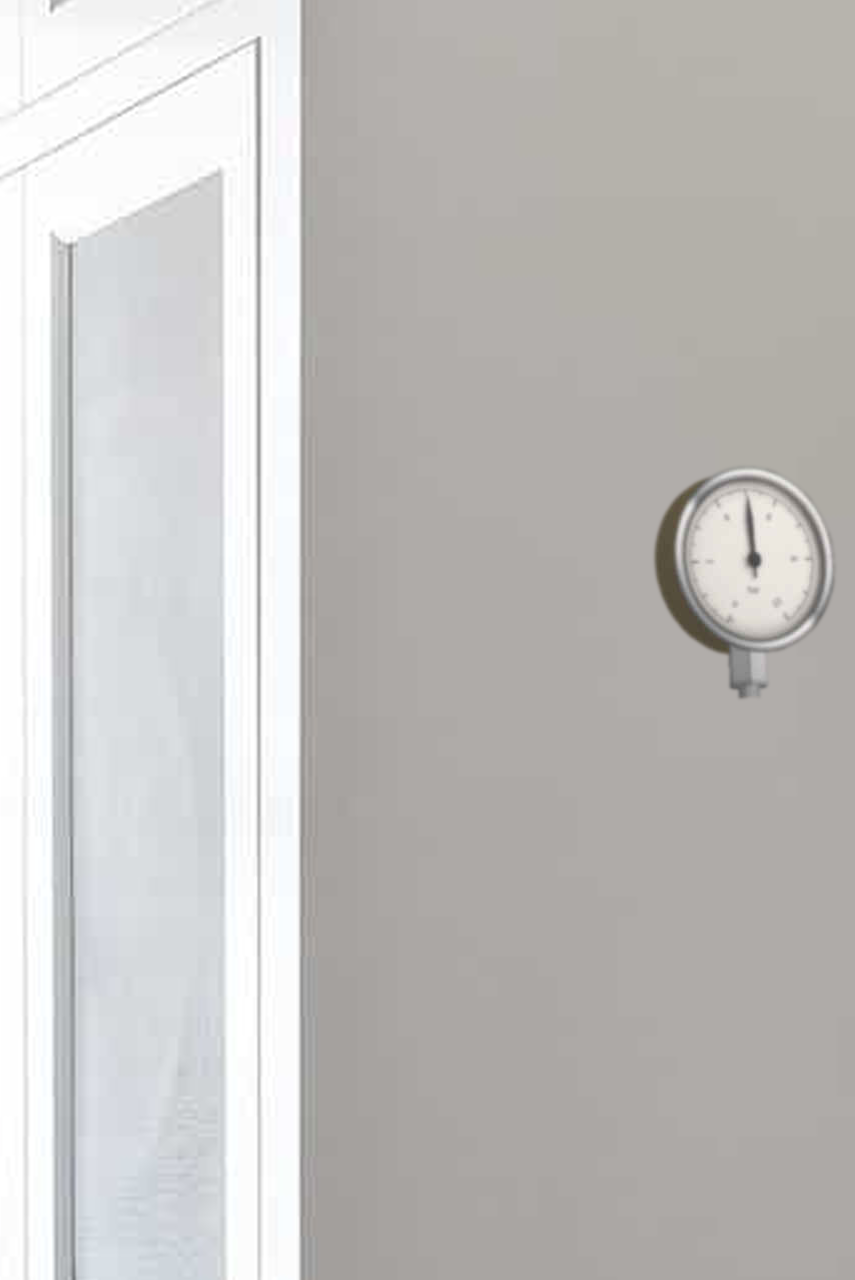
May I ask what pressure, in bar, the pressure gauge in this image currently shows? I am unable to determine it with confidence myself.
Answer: 5 bar
